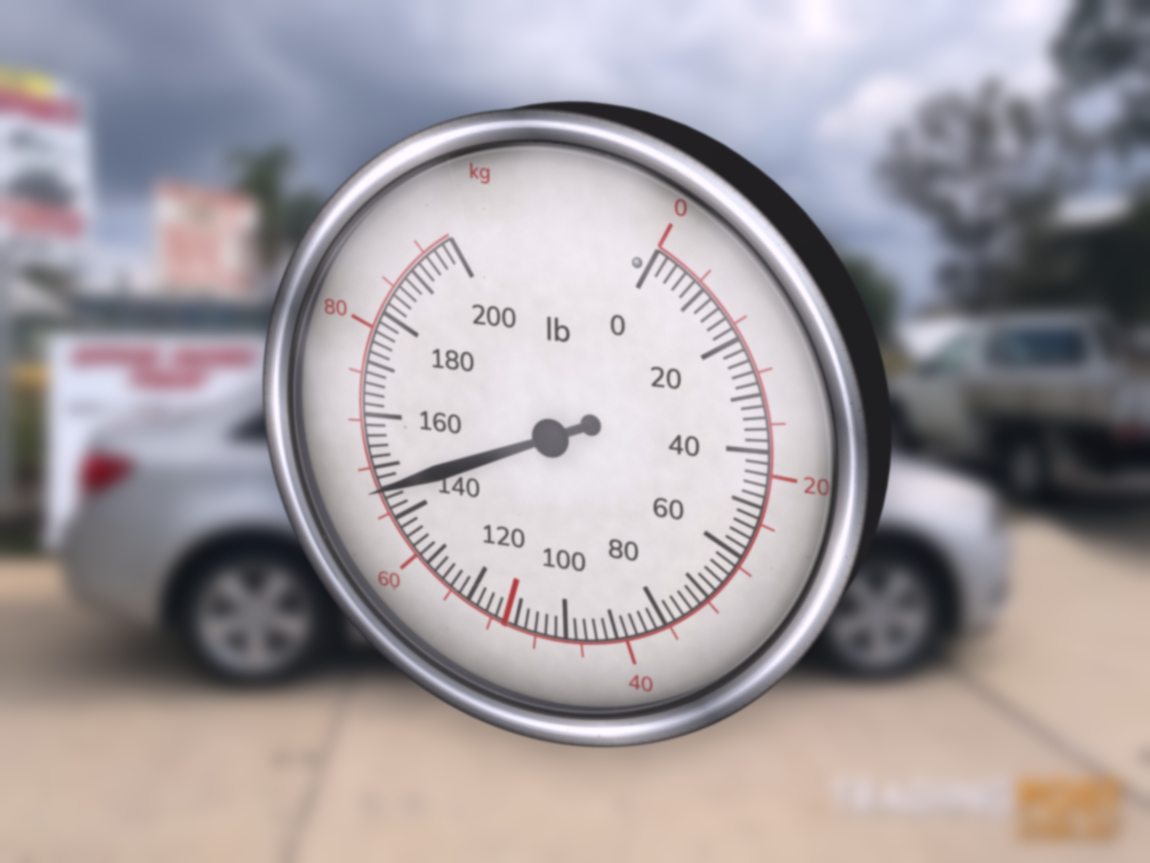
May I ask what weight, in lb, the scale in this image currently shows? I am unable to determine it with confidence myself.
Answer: 146 lb
